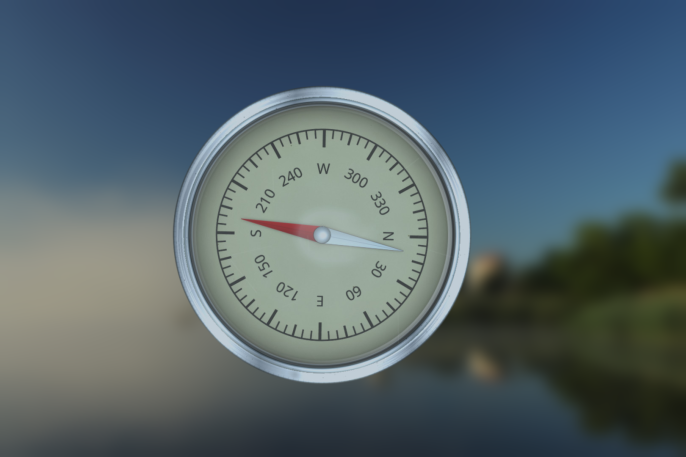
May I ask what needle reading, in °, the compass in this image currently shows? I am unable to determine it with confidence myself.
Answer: 190 °
